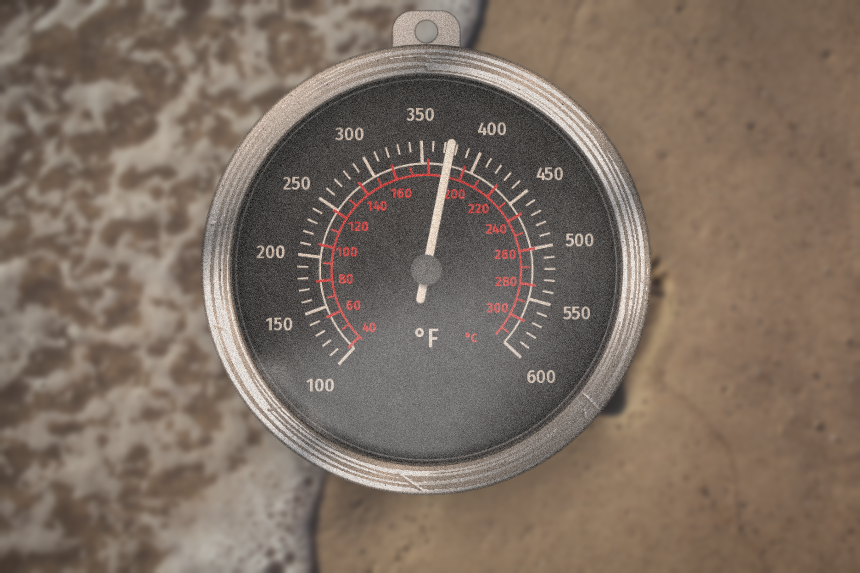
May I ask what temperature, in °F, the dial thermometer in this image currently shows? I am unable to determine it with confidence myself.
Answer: 375 °F
